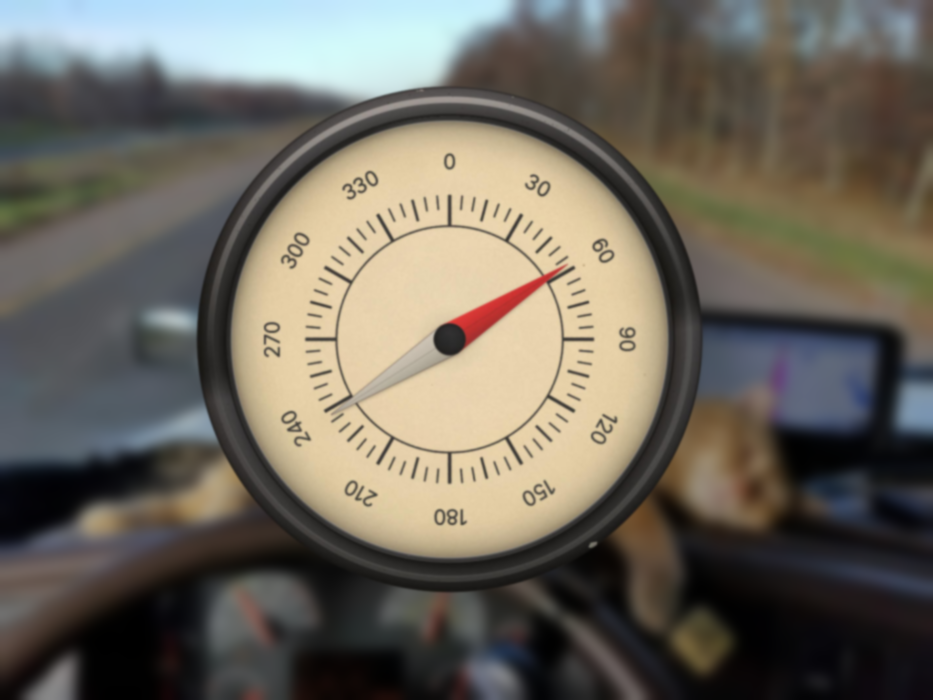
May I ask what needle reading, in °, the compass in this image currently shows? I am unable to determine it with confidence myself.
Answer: 57.5 °
